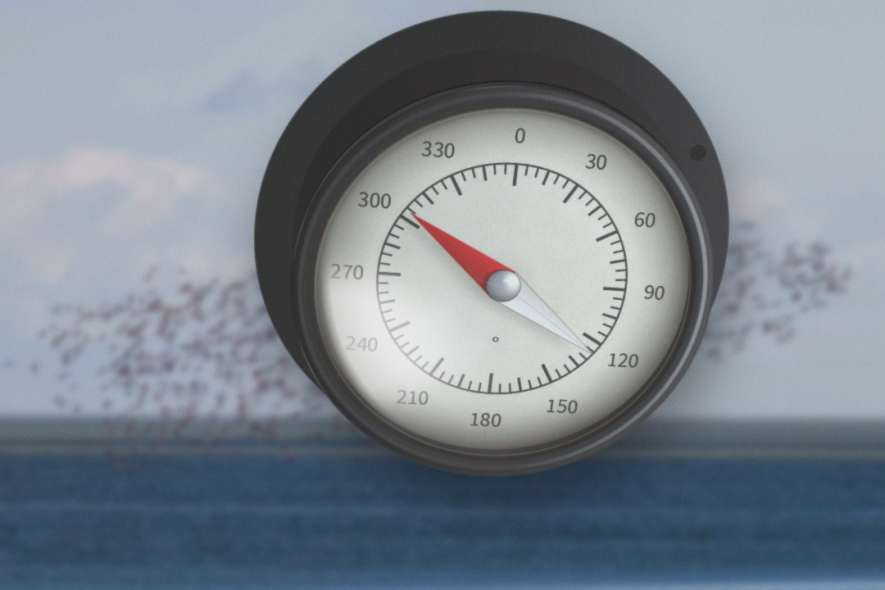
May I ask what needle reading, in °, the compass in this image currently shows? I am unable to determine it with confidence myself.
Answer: 305 °
